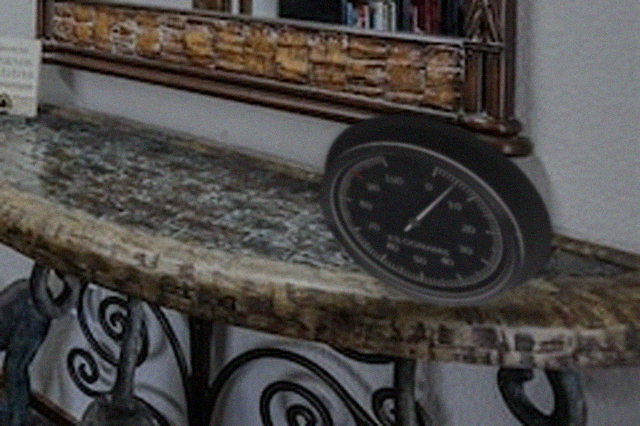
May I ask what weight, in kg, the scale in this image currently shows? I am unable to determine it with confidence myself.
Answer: 5 kg
